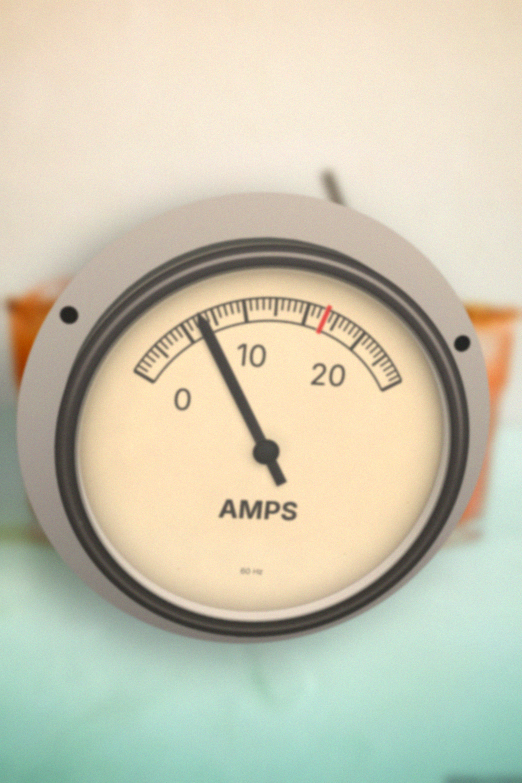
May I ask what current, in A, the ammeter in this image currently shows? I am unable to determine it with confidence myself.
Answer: 6.5 A
